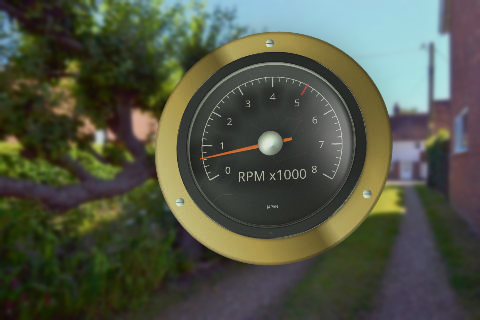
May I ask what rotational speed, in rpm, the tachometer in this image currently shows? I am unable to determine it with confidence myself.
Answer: 600 rpm
